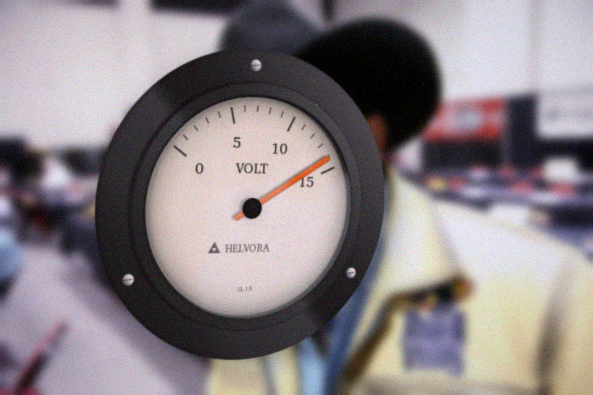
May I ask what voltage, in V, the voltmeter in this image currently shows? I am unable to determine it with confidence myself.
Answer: 14 V
